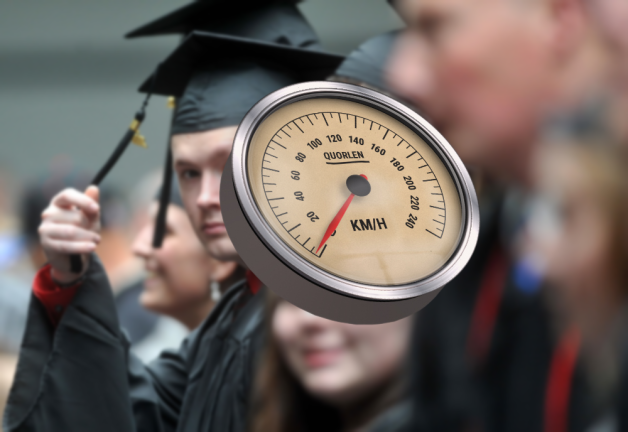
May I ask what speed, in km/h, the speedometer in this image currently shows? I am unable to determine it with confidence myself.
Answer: 2.5 km/h
